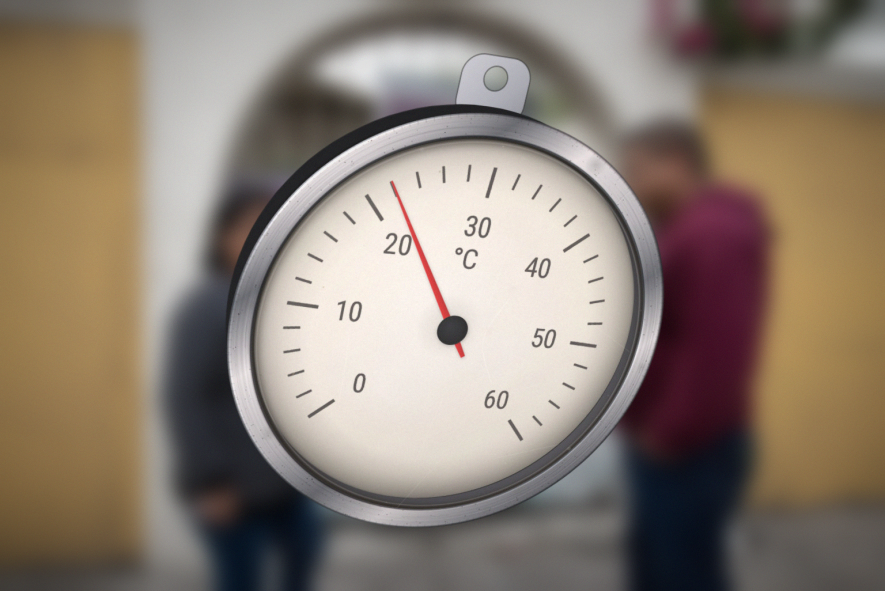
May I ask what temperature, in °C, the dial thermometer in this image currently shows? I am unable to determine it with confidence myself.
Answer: 22 °C
